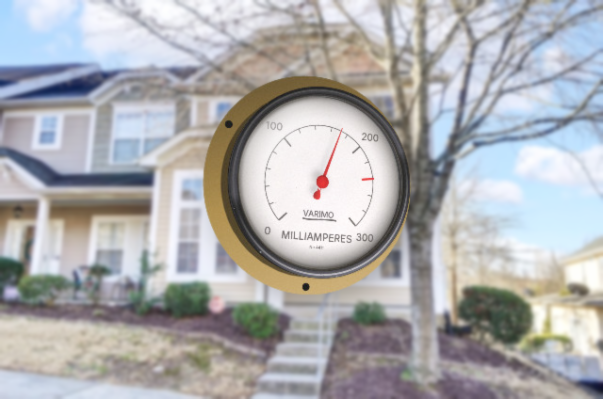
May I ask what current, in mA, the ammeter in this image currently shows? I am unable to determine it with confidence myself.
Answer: 170 mA
